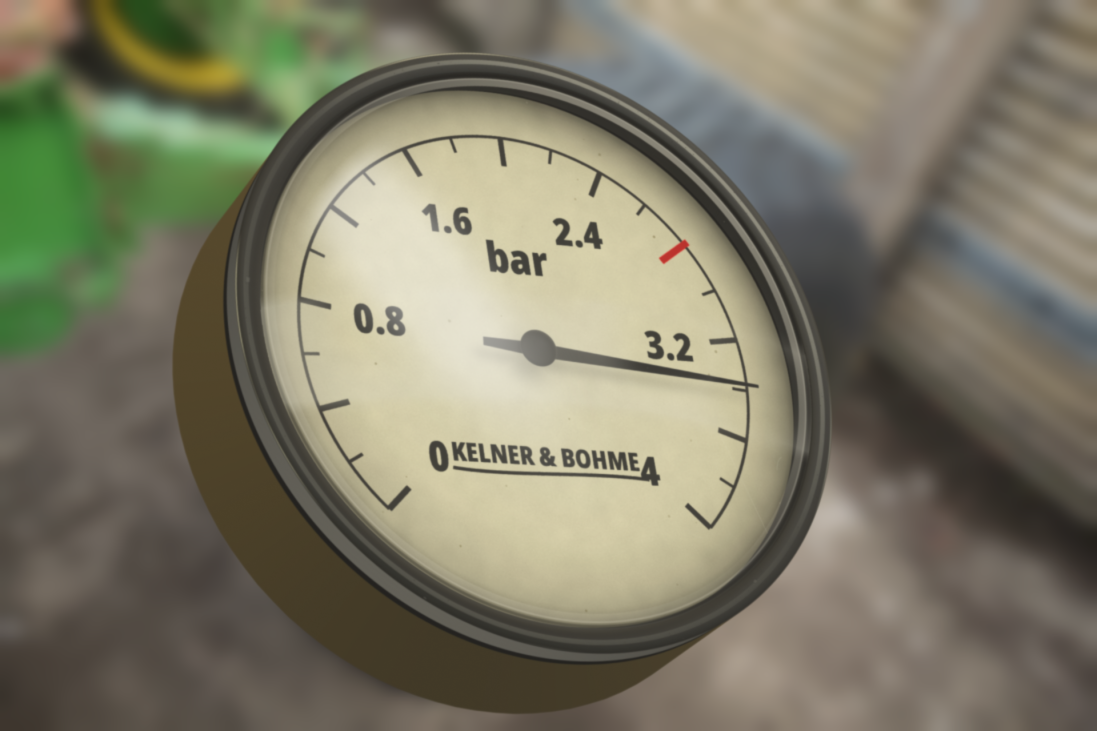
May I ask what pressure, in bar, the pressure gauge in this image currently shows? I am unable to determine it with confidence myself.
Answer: 3.4 bar
